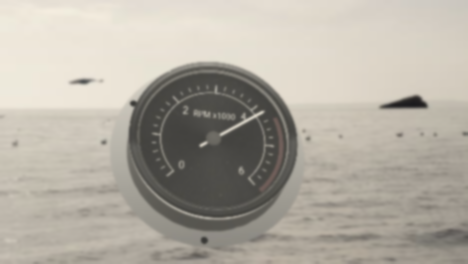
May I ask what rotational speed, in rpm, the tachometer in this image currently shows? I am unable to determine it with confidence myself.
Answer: 4200 rpm
